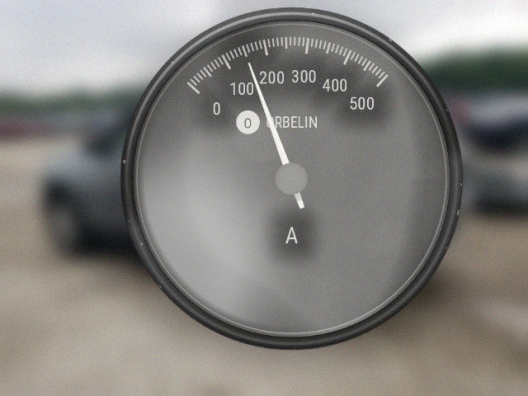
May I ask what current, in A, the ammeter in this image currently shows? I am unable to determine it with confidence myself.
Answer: 150 A
